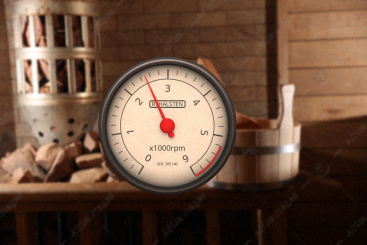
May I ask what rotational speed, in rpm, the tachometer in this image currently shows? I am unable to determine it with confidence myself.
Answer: 2500 rpm
